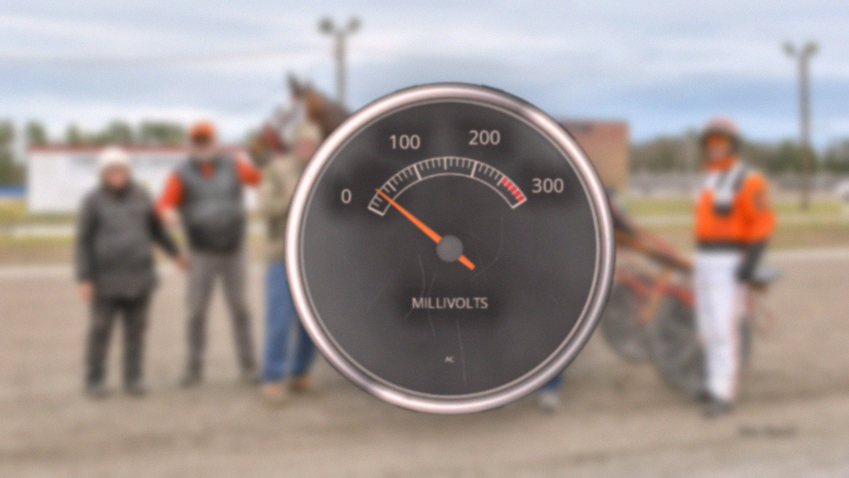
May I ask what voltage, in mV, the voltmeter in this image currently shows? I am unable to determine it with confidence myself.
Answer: 30 mV
